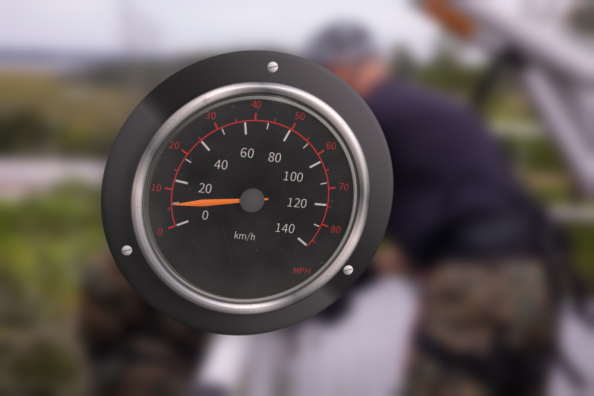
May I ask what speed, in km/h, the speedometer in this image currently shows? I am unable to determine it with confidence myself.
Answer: 10 km/h
